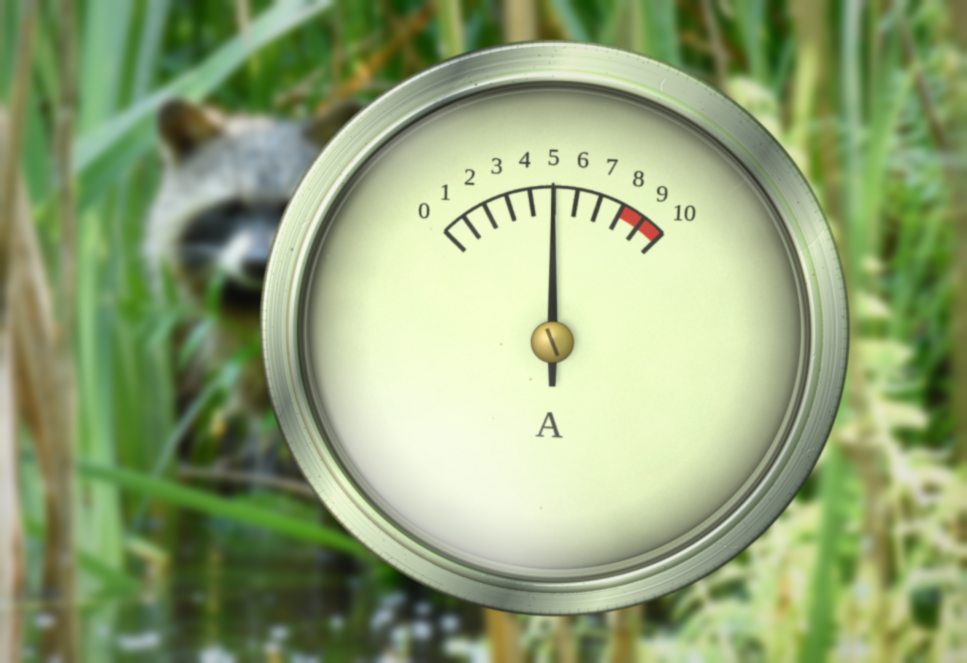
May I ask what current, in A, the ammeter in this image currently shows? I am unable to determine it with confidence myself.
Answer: 5 A
